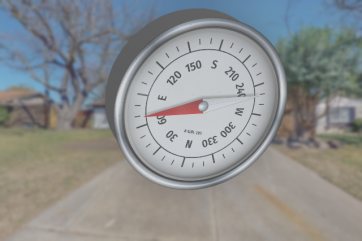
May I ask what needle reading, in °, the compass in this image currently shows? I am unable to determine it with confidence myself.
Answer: 70 °
